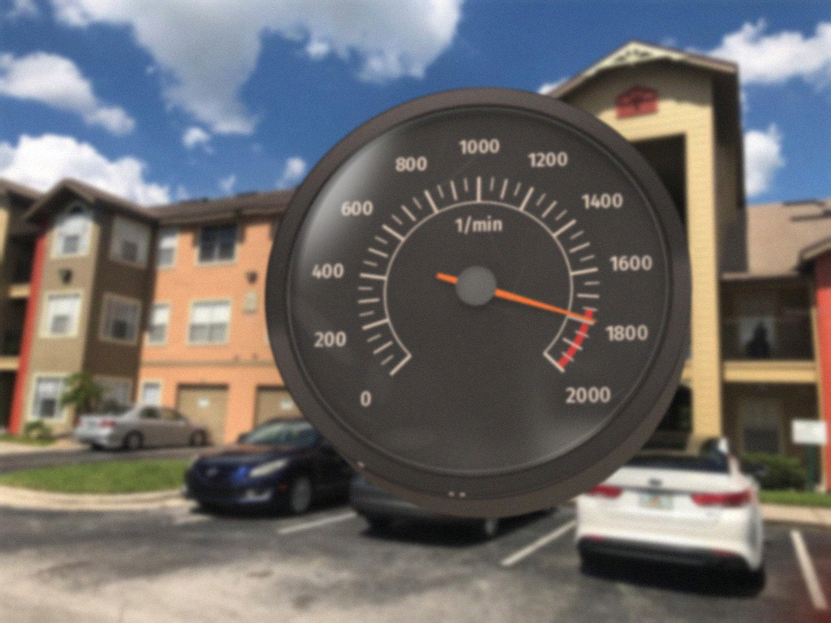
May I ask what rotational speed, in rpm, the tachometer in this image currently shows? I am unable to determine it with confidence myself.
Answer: 1800 rpm
